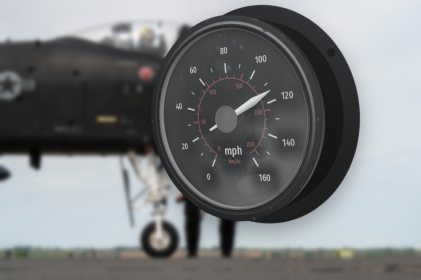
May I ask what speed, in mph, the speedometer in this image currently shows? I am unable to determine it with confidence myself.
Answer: 115 mph
